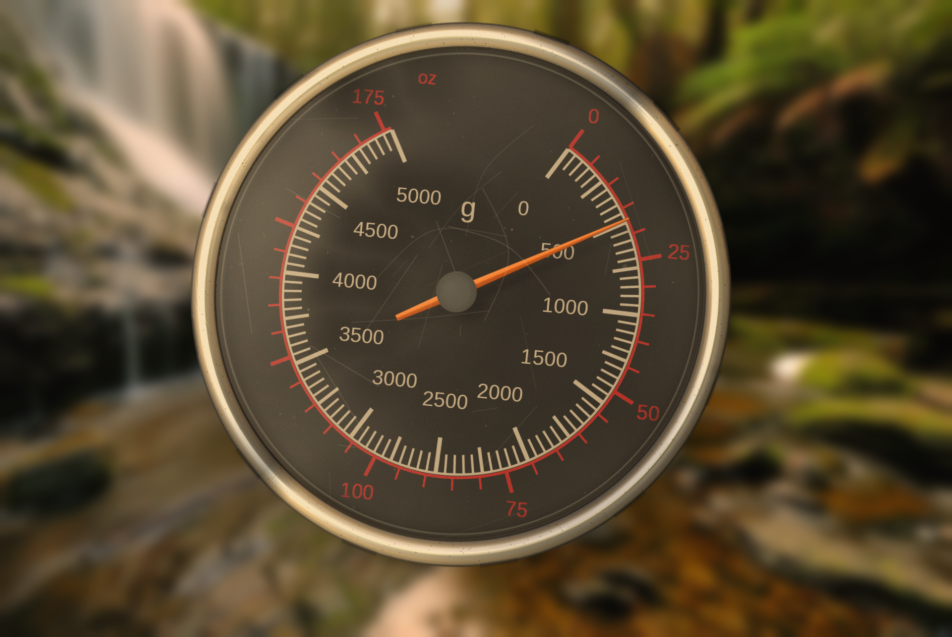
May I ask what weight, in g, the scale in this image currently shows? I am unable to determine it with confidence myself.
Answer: 500 g
